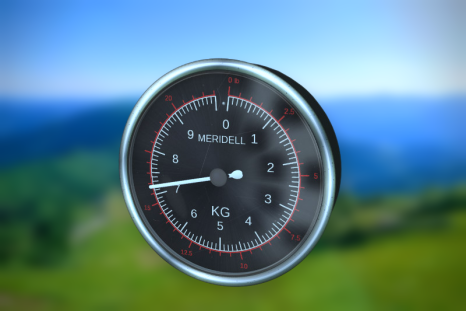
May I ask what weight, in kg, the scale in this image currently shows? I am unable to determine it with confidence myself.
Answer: 7.2 kg
